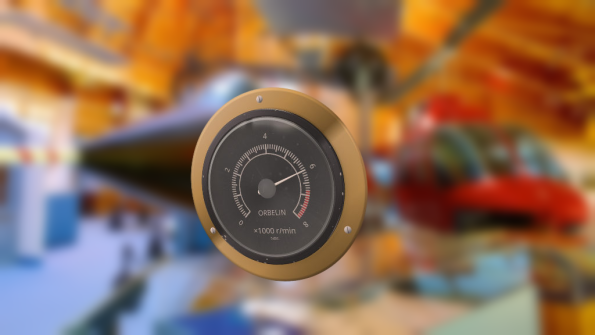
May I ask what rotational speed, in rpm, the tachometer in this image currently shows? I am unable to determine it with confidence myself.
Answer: 6000 rpm
